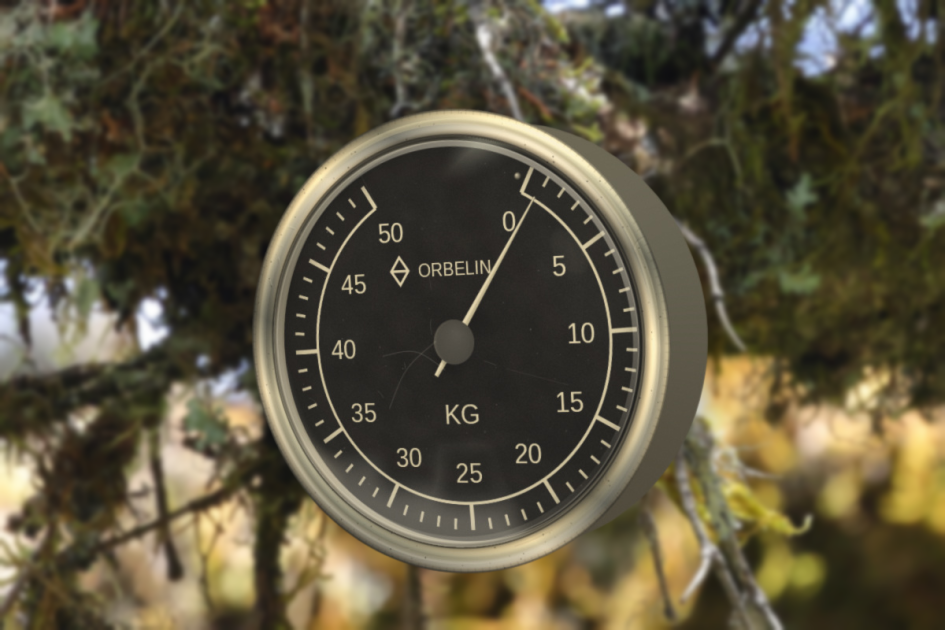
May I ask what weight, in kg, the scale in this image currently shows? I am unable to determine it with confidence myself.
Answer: 1 kg
